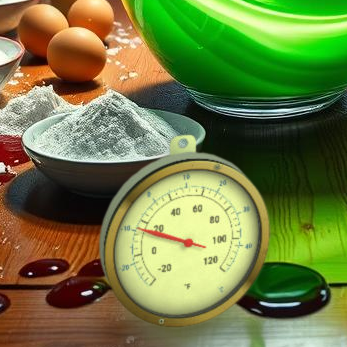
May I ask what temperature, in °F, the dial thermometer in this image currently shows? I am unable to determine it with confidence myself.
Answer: 16 °F
